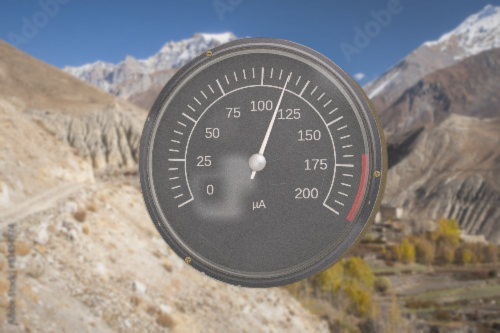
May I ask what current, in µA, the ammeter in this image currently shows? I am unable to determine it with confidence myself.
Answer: 115 µA
